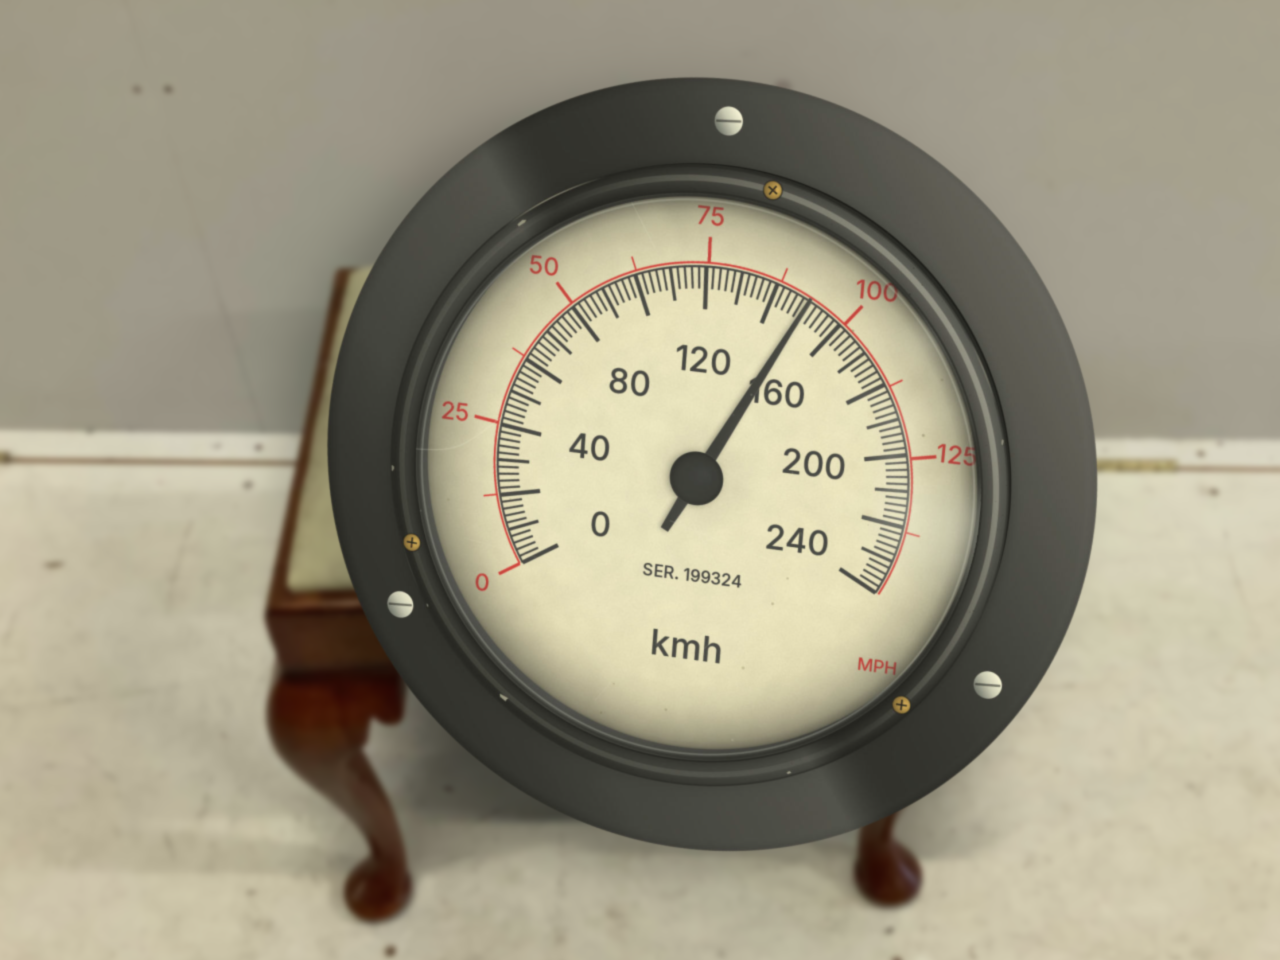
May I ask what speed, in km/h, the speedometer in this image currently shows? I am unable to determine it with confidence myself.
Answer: 150 km/h
